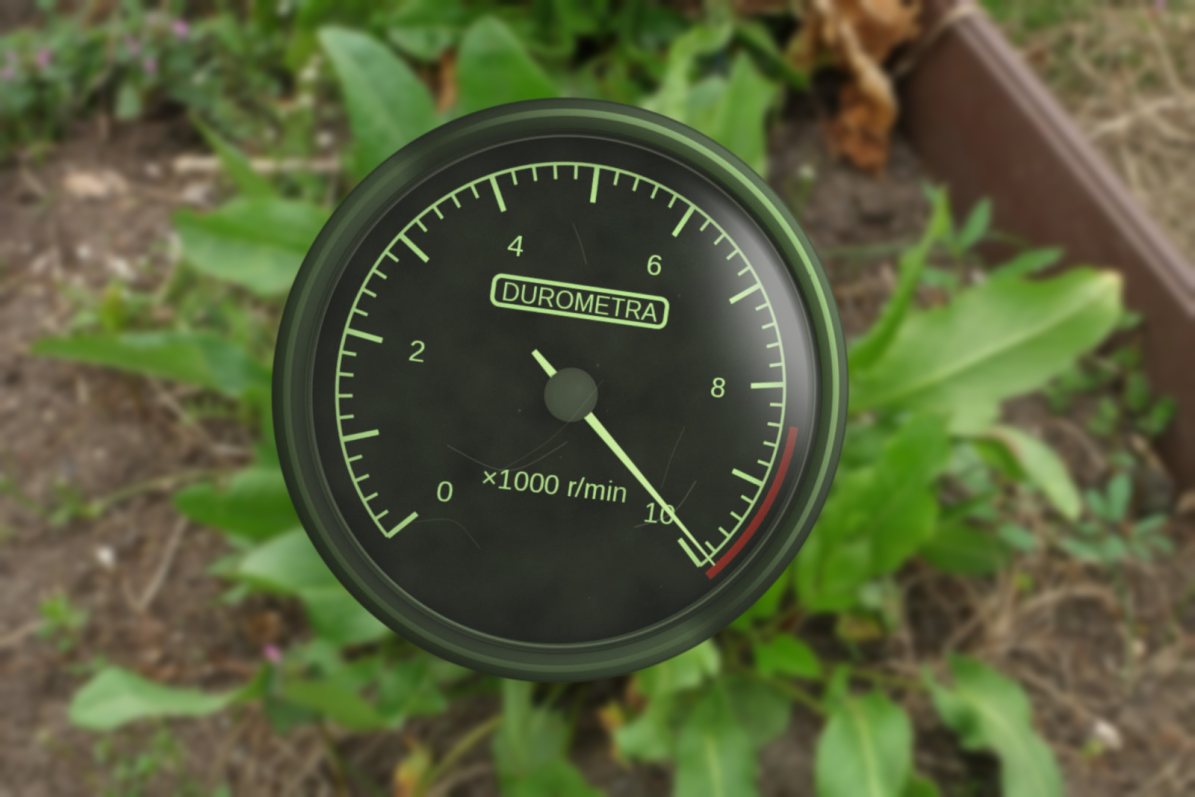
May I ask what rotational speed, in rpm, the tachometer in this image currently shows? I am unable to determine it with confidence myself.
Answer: 9900 rpm
